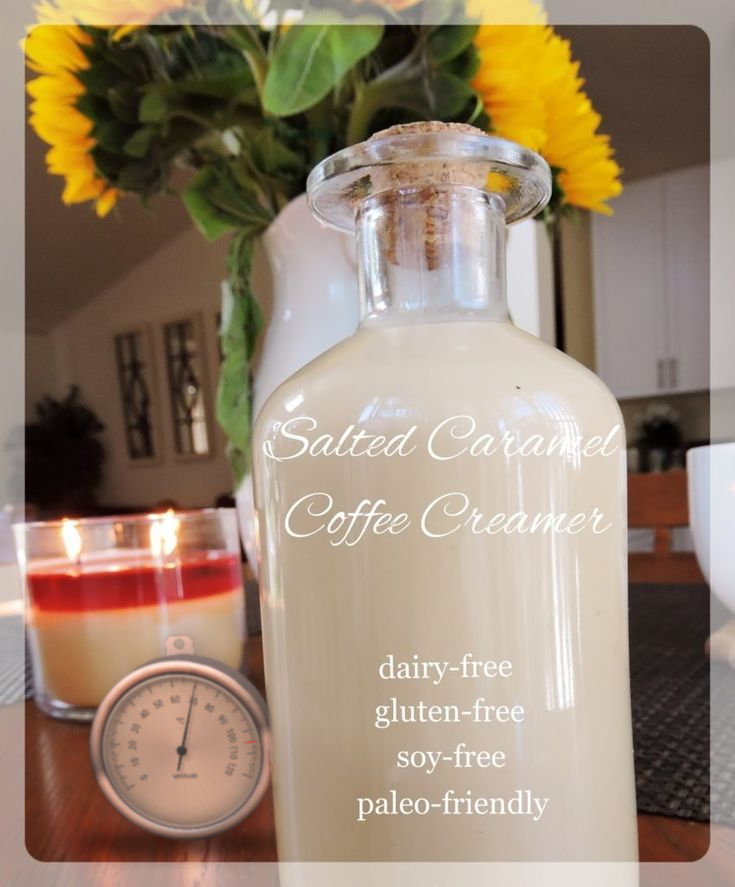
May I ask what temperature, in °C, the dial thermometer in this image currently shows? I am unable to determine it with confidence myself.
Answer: 70 °C
